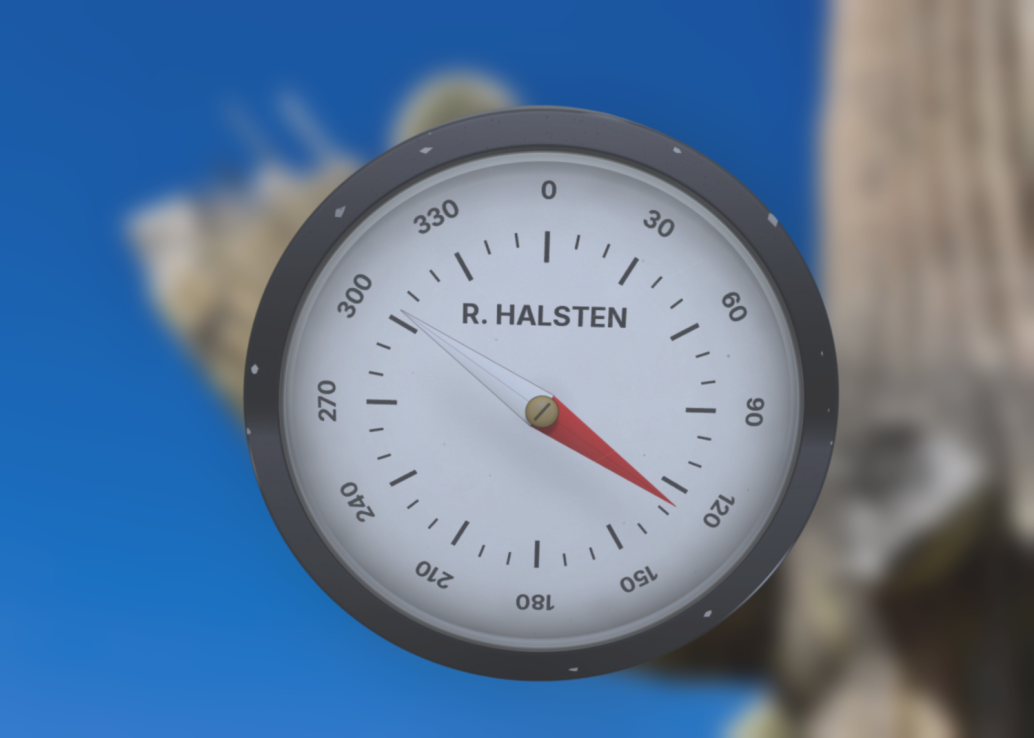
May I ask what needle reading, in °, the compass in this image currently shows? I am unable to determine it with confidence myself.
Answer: 125 °
